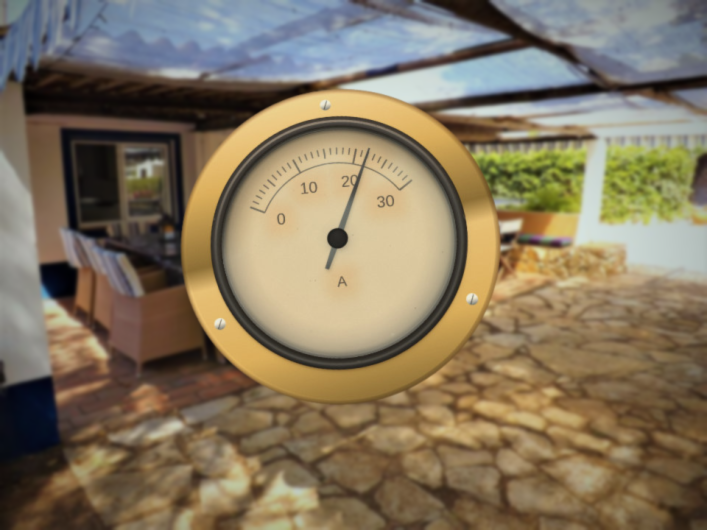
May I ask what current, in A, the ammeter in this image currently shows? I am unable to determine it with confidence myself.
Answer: 22 A
